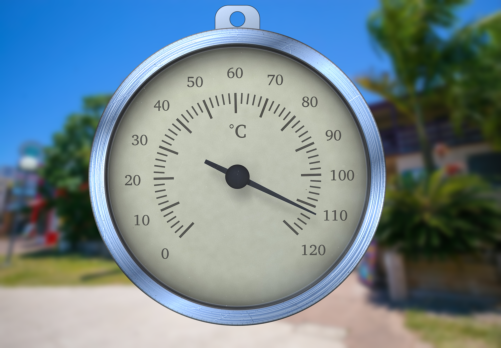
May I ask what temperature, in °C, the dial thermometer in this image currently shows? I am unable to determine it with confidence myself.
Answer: 112 °C
